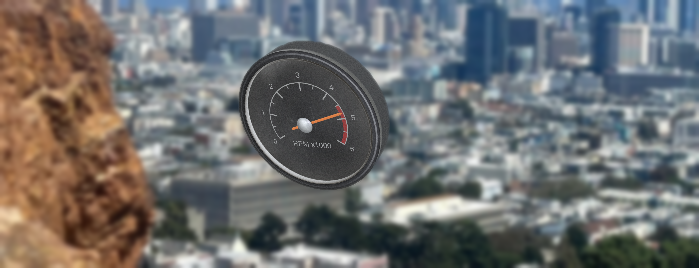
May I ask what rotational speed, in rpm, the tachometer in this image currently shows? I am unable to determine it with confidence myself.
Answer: 4750 rpm
